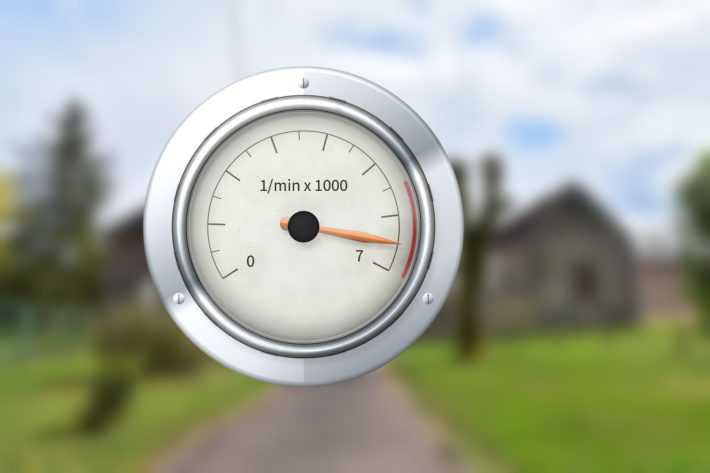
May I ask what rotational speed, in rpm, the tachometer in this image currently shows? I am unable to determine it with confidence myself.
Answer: 6500 rpm
